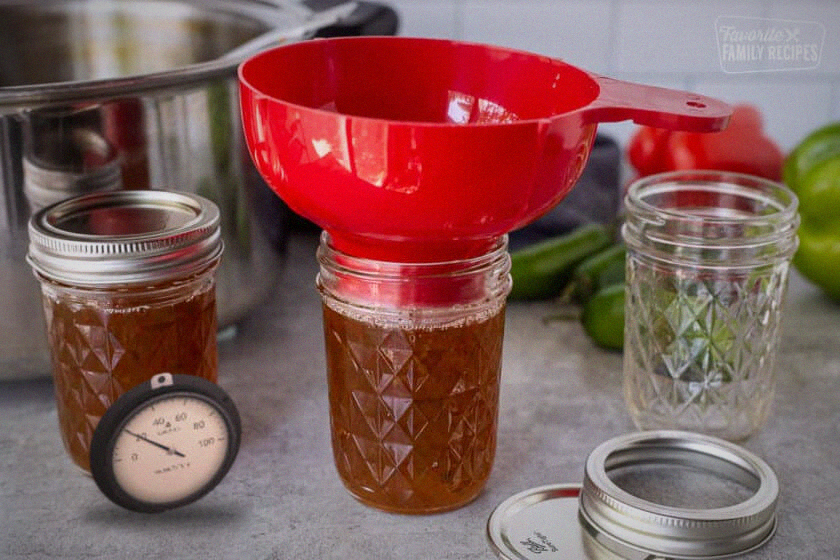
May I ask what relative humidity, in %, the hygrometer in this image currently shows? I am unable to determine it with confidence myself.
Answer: 20 %
